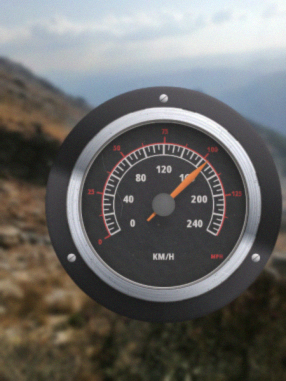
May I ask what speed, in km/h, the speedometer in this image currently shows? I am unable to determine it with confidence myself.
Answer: 165 km/h
